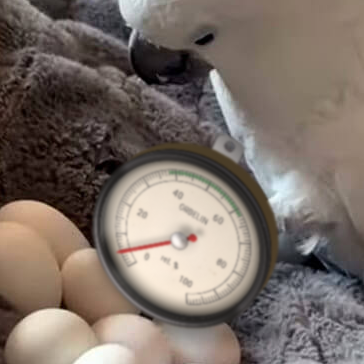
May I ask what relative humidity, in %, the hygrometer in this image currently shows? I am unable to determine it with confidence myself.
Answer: 5 %
